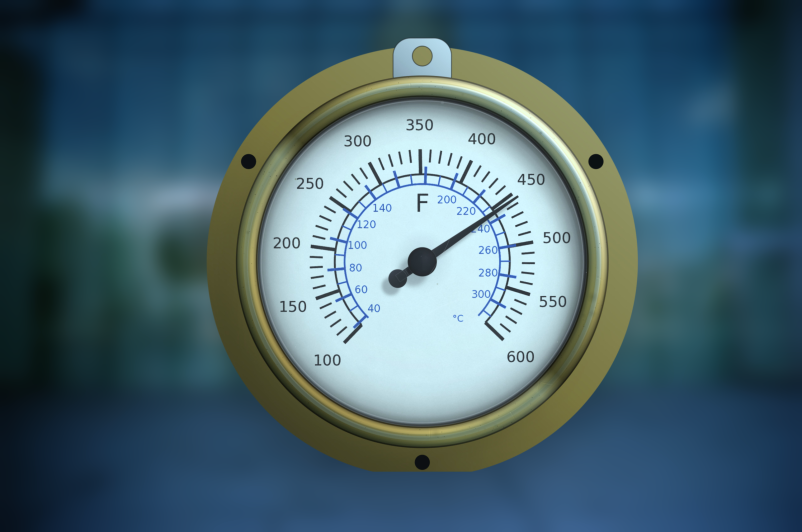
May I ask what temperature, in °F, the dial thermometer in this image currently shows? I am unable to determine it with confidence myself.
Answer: 455 °F
